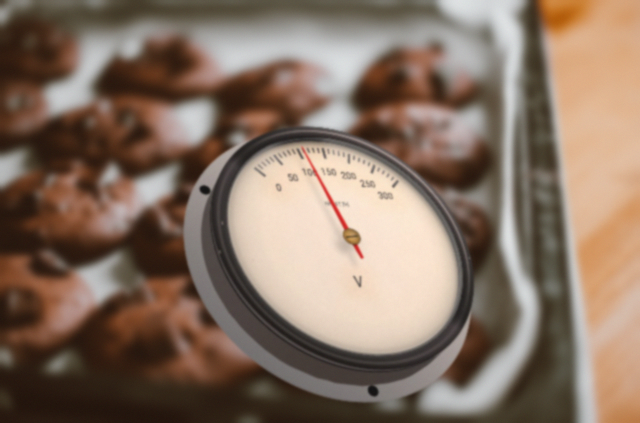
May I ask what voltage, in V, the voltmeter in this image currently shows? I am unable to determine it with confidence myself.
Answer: 100 V
